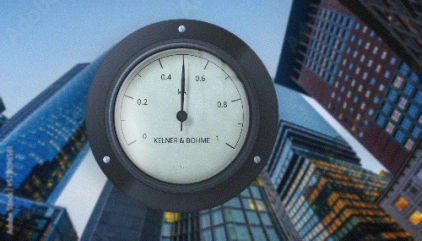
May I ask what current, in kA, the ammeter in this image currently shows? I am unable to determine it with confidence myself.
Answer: 0.5 kA
